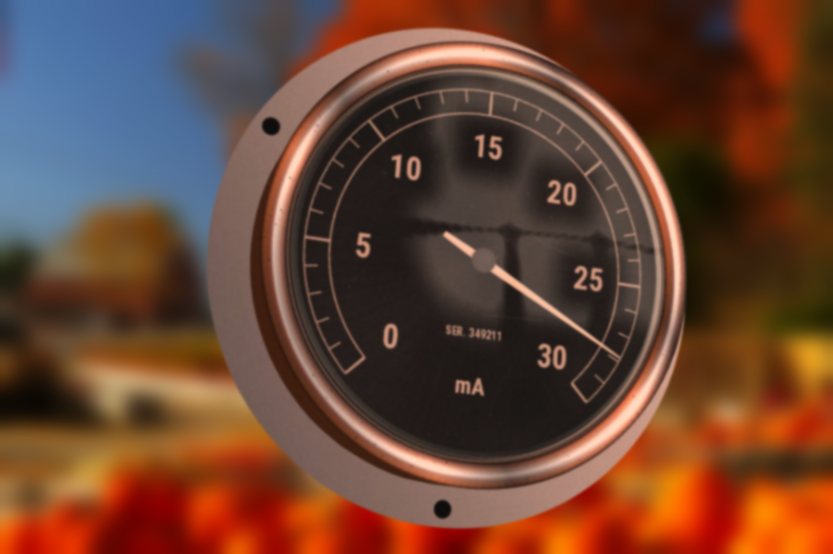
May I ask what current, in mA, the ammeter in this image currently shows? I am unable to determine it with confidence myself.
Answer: 28 mA
